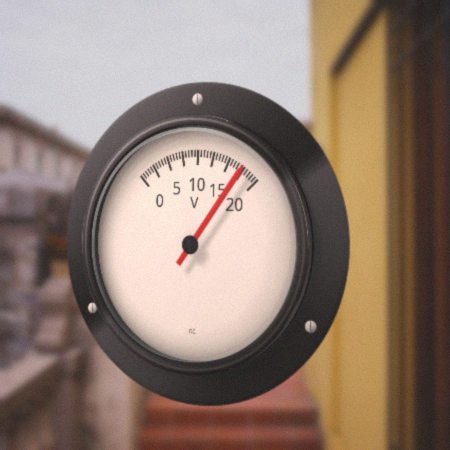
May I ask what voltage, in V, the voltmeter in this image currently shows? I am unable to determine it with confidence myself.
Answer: 17.5 V
